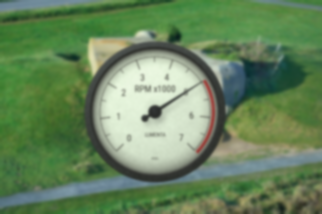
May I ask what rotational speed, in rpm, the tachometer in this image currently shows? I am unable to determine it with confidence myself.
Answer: 5000 rpm
